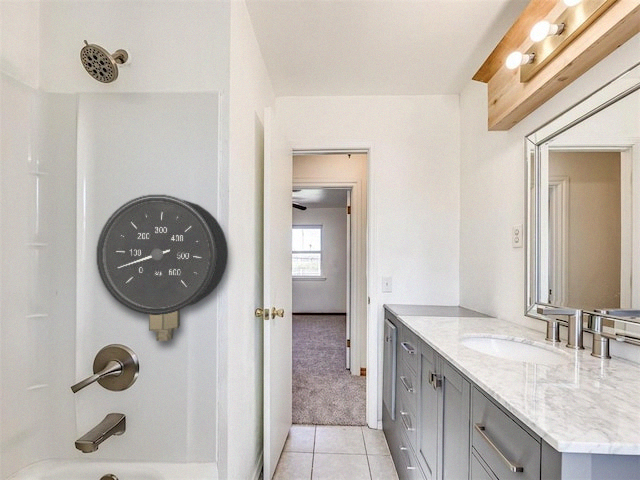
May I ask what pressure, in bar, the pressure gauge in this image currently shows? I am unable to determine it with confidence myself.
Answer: 50 bar
